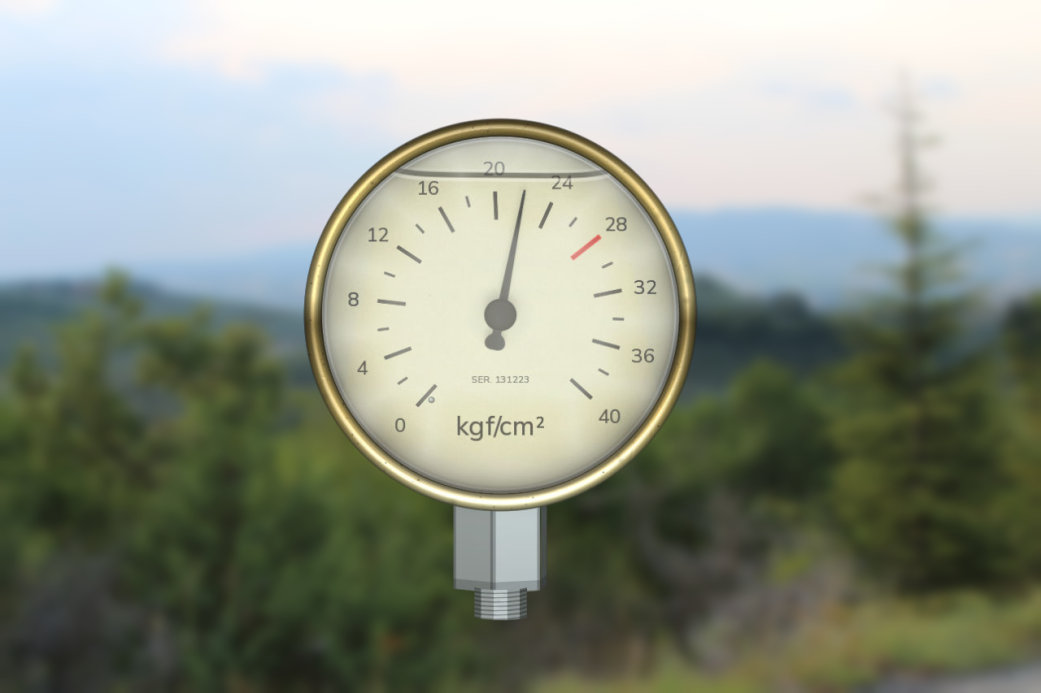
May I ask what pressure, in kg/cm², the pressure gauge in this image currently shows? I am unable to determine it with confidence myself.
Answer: 22 kg/cm²
